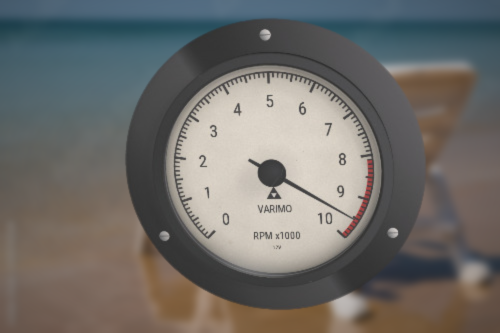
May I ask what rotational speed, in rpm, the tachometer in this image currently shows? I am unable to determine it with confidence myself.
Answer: 9500 rpm
